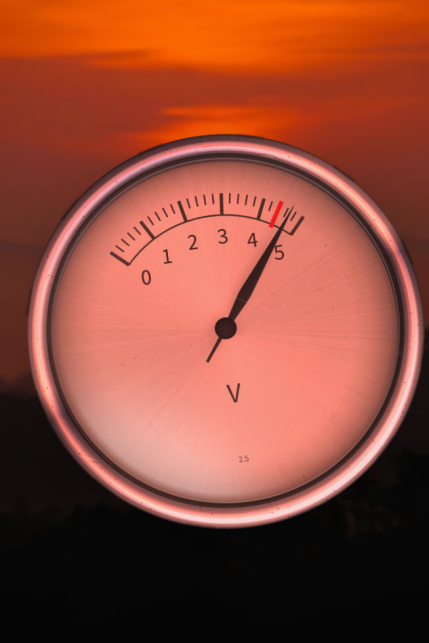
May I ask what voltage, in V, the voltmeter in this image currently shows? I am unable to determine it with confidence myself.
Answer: 4.7 V
